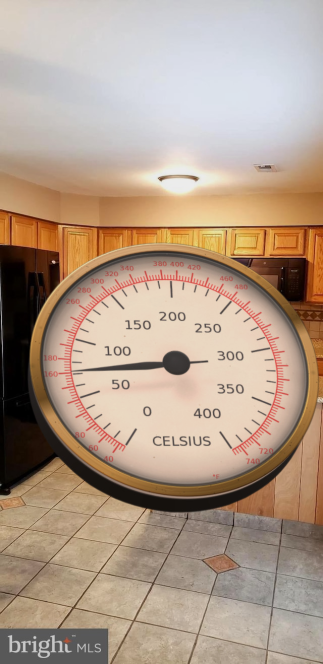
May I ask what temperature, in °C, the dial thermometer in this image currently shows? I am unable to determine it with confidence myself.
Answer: 70 °C
